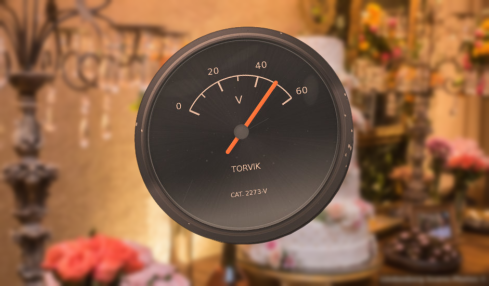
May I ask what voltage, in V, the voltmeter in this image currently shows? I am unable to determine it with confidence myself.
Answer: 50 V
